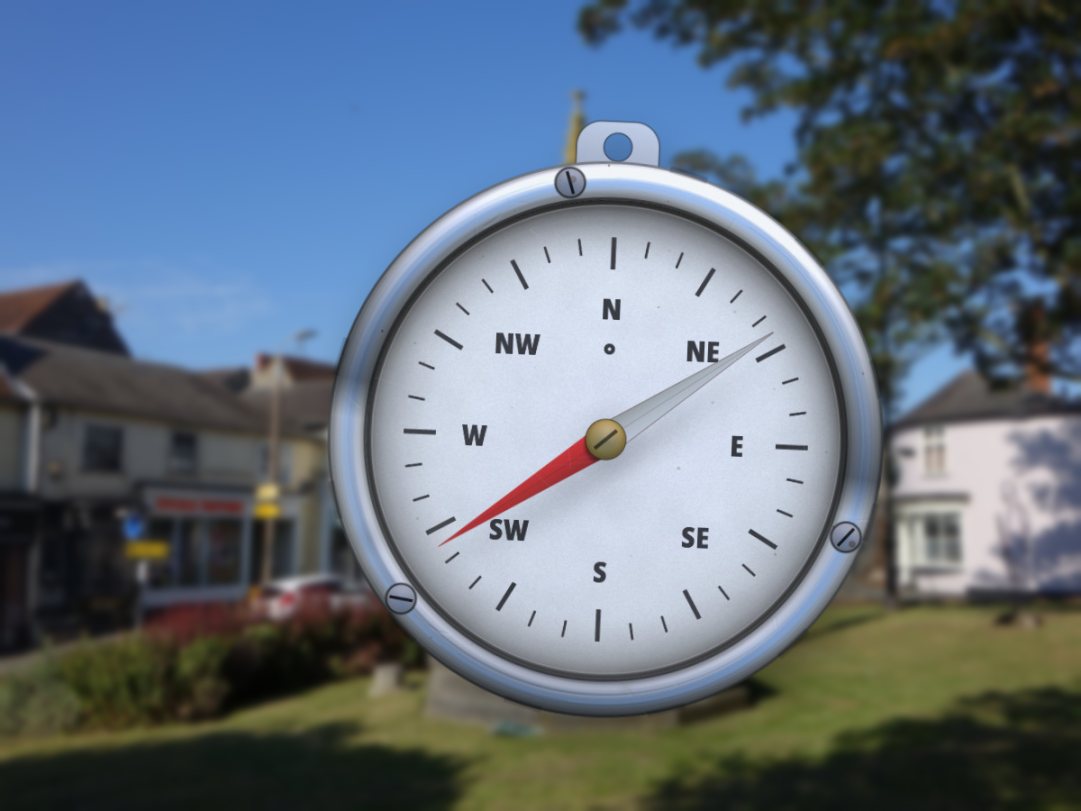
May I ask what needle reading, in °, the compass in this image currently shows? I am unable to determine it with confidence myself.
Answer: 235 °
